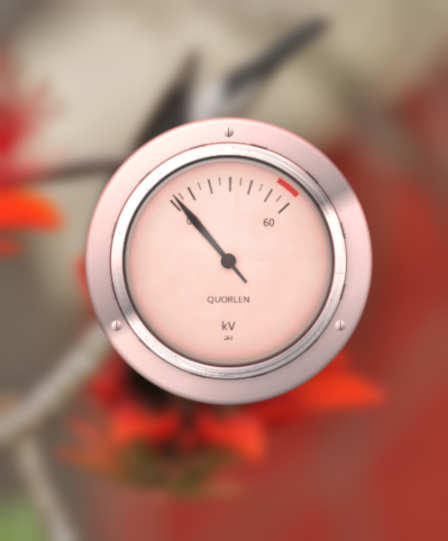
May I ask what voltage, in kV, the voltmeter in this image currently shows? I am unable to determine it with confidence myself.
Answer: 2.5 kV
